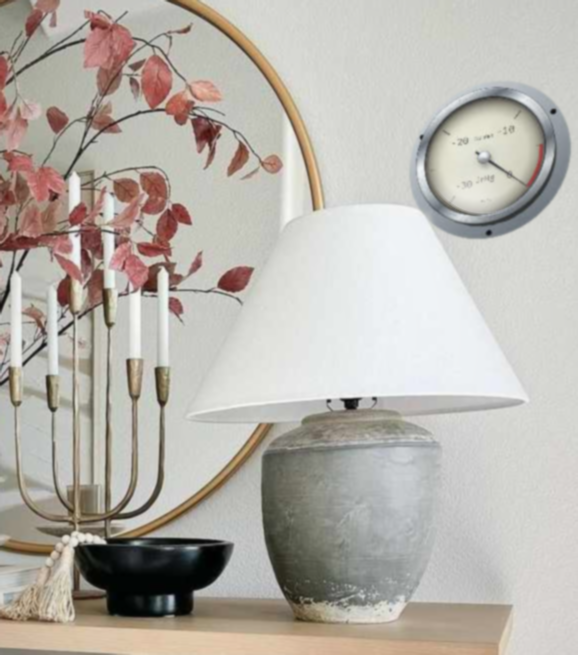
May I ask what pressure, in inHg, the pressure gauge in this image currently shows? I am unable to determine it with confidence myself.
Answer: 0 inHg
